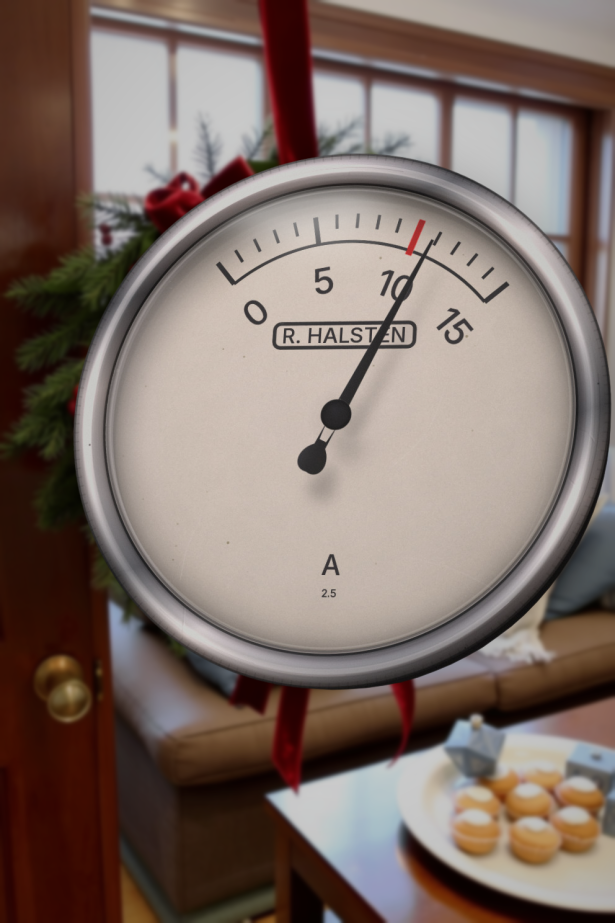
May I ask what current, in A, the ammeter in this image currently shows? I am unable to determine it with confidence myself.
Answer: 11 A
